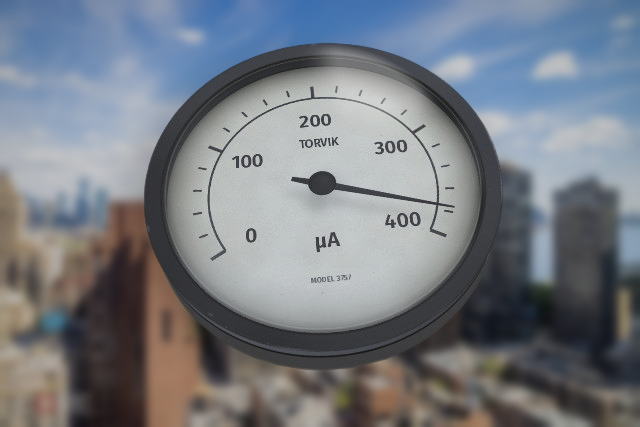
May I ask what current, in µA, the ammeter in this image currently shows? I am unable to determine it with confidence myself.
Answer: 380 µA
